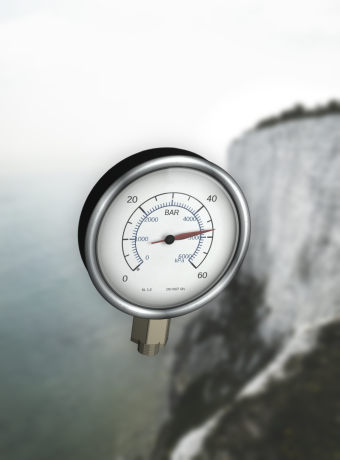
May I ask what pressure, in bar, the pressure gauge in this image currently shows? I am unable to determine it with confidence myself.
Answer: 47.5 bar
